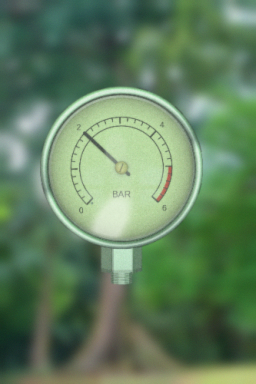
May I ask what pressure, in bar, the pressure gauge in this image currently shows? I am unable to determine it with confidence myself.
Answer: 2 bar
